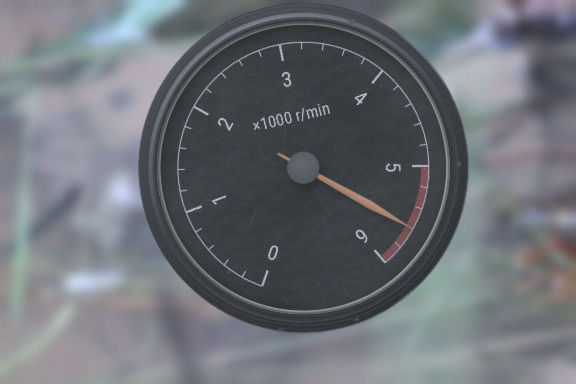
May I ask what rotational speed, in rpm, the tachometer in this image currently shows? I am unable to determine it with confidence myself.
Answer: 5600 rpm
